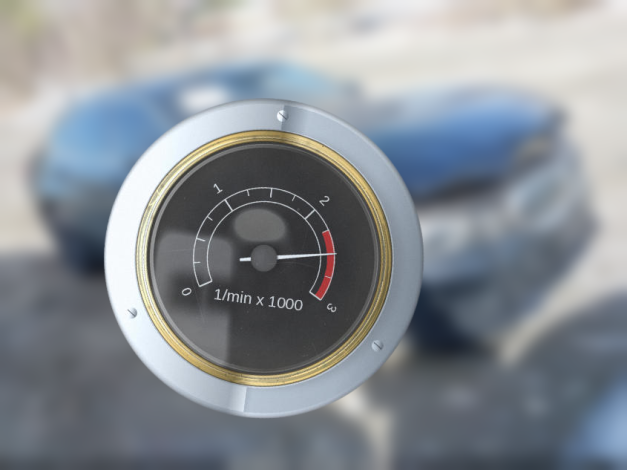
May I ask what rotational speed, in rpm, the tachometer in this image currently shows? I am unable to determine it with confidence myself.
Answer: 2500 rpm
